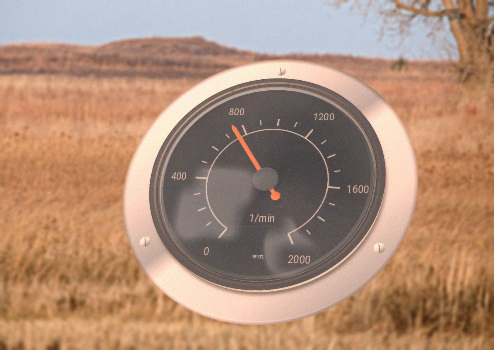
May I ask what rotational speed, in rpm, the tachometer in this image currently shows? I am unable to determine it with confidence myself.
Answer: 750 rpm
